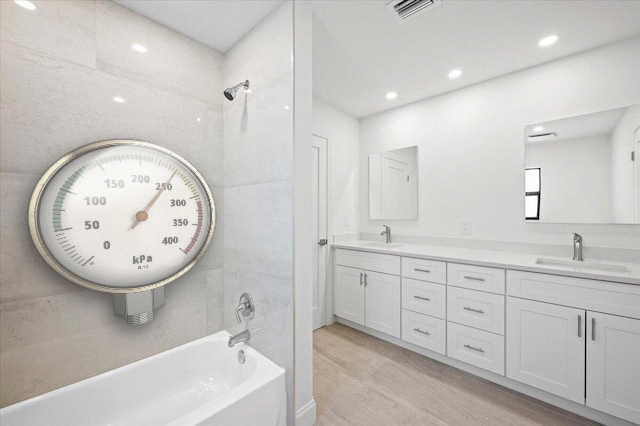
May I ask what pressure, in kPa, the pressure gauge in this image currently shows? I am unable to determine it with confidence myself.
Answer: 250 kPa
